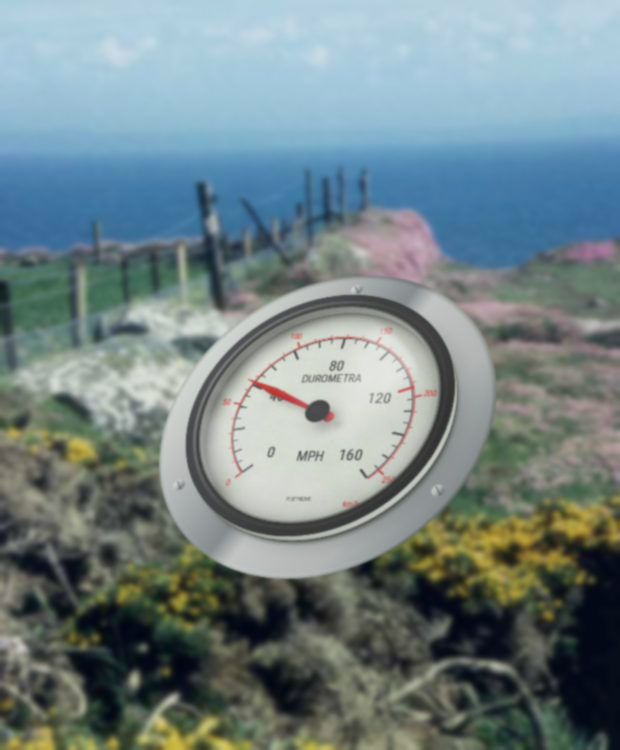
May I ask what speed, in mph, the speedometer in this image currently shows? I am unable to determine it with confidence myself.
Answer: 40 mph
